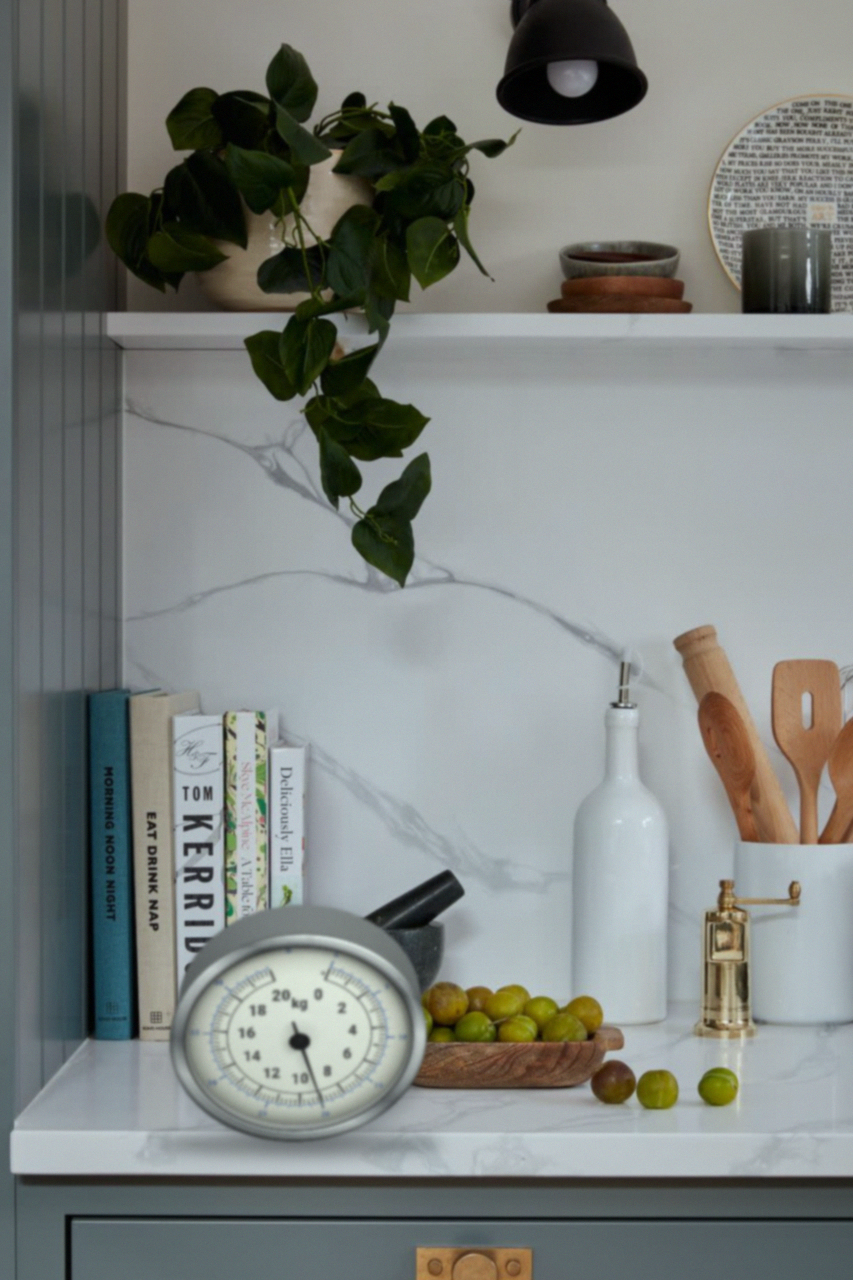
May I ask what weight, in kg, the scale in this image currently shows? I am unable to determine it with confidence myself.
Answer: 9 kg
